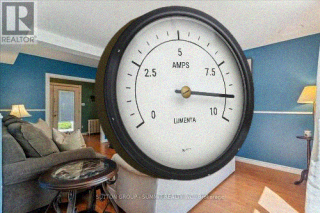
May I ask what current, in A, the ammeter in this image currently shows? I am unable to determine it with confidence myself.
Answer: 9 A
